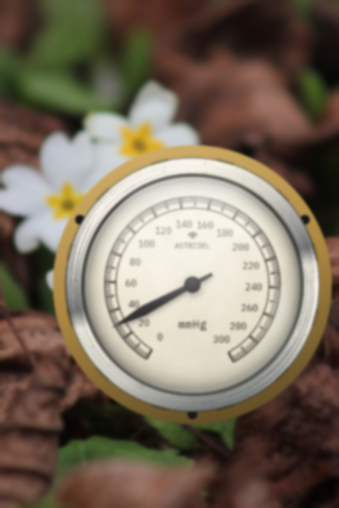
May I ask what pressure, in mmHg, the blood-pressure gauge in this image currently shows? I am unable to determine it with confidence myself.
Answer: 30 mmHg
